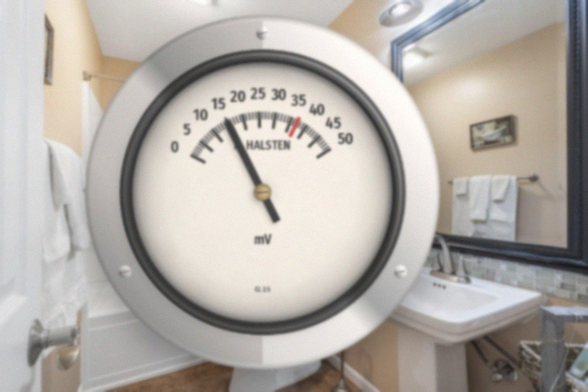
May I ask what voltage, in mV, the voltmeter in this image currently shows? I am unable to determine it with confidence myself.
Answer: 15 mV
